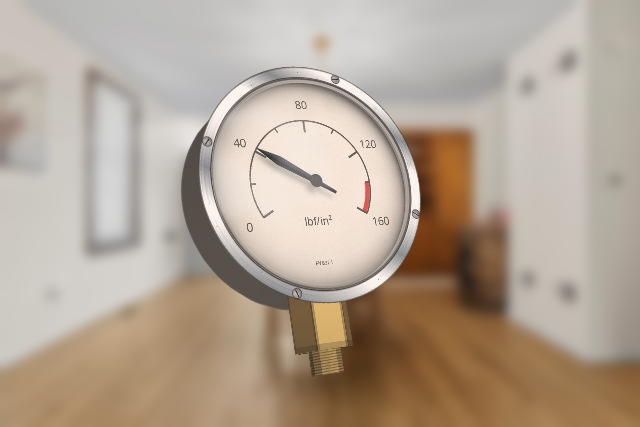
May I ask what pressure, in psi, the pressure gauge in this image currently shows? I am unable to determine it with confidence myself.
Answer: 40 psi
